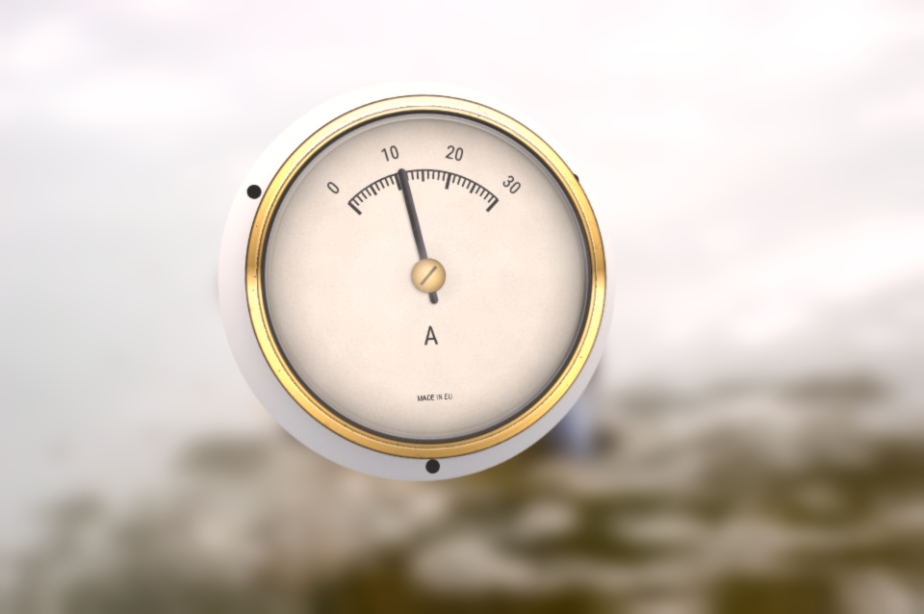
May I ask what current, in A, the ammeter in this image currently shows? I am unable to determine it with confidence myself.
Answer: 11 A
